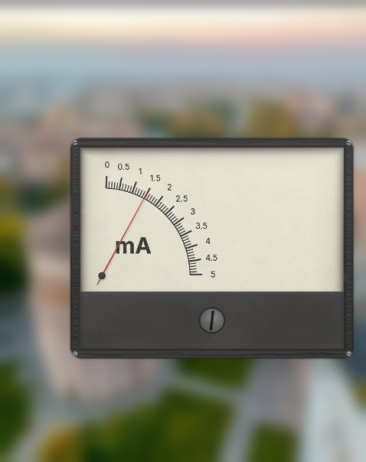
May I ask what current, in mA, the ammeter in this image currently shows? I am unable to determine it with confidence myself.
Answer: 1.5 mA
